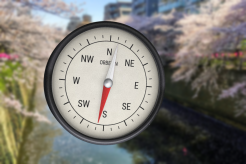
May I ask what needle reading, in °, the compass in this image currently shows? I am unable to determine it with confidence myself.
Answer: 190 °
